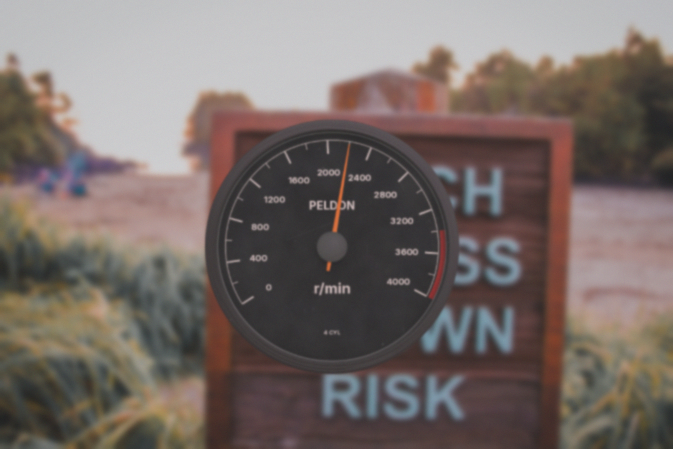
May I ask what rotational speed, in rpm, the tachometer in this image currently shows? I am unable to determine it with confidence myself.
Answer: 2200 rpm
